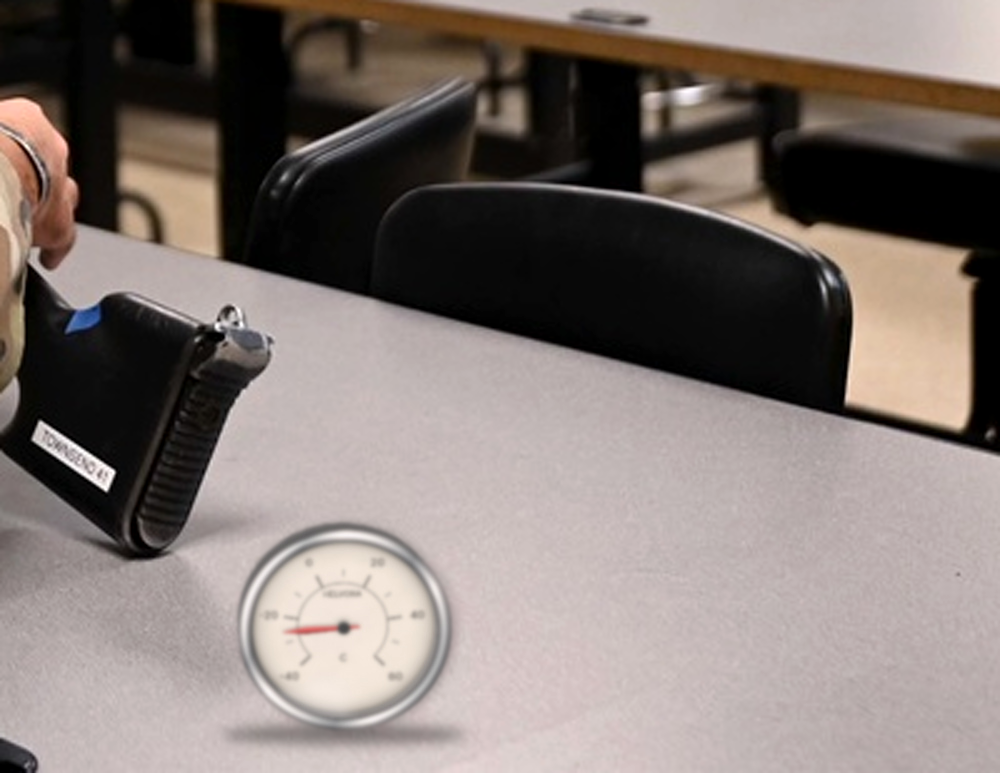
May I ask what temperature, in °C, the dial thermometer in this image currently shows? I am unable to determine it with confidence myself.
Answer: -25 °C
